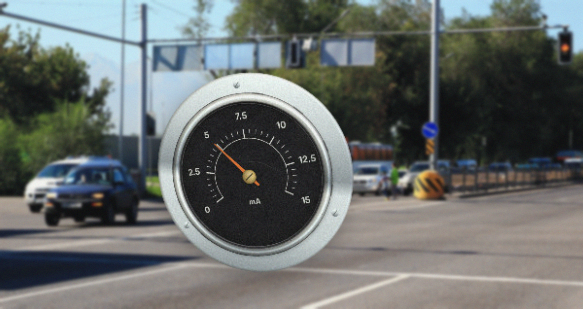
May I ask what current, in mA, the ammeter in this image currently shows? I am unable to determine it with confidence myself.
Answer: 5 mA
